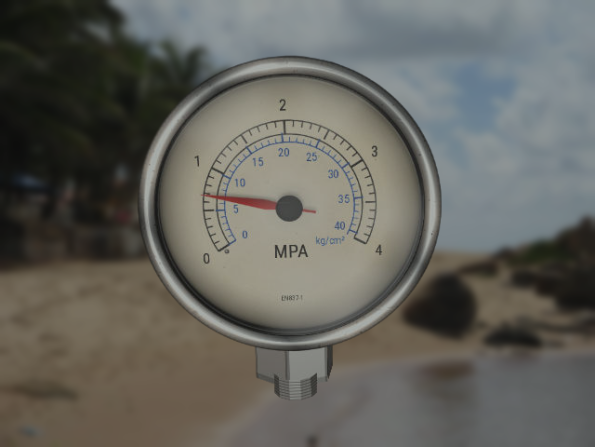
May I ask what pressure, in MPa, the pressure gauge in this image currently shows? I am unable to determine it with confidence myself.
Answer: 0.7 MPa
